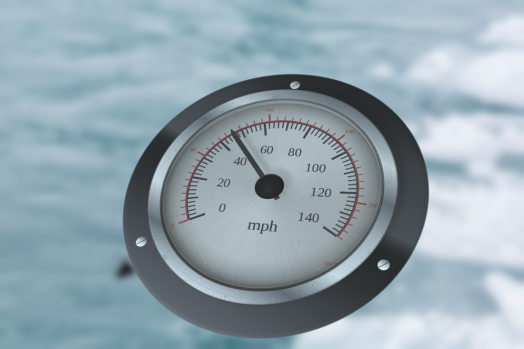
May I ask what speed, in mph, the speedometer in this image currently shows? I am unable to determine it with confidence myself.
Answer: 46 mph
